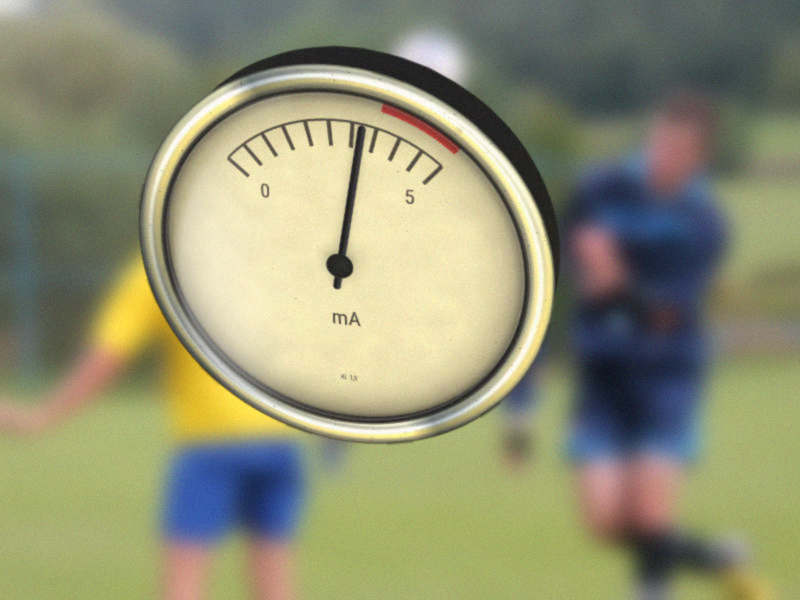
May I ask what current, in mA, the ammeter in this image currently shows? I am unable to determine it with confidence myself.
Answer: 3.25 mA
